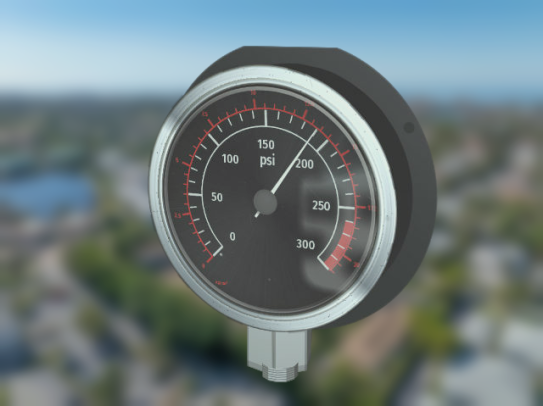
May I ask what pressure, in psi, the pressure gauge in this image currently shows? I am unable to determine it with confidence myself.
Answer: 190 psi
